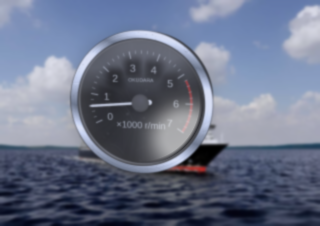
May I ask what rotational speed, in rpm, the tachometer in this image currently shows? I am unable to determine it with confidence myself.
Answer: 600 rpm
